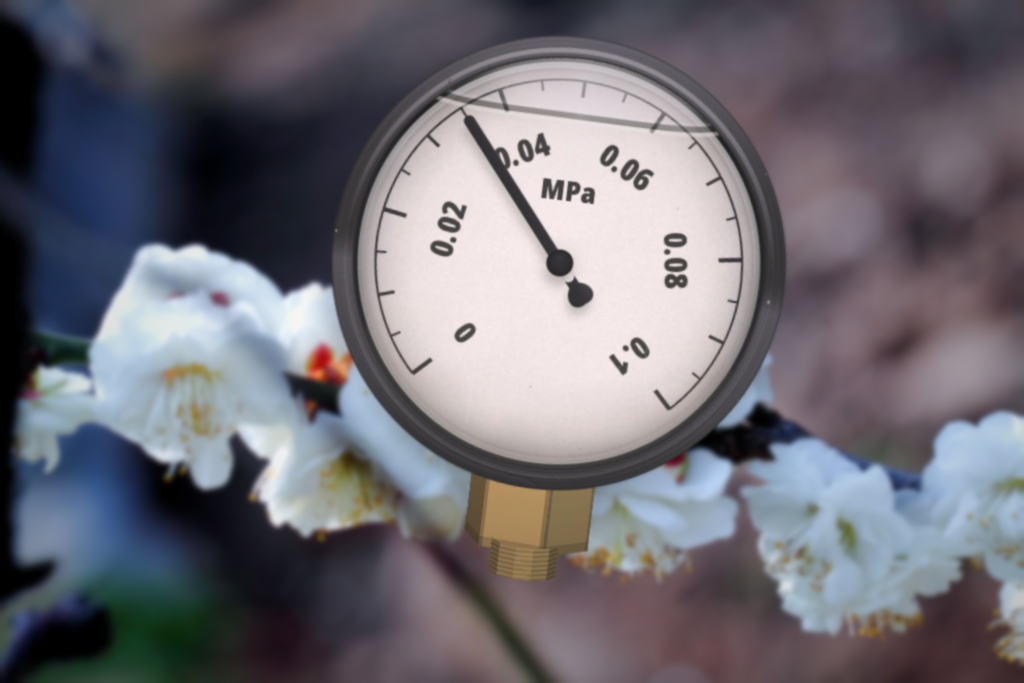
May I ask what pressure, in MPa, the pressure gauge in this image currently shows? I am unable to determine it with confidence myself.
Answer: 0.035 MPa
